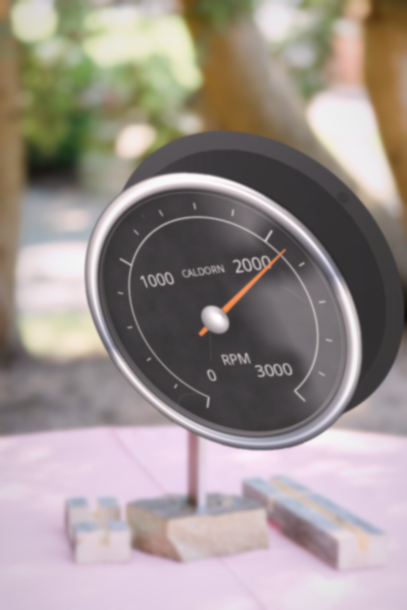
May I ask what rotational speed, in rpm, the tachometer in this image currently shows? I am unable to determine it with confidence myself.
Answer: 2100 rpm
